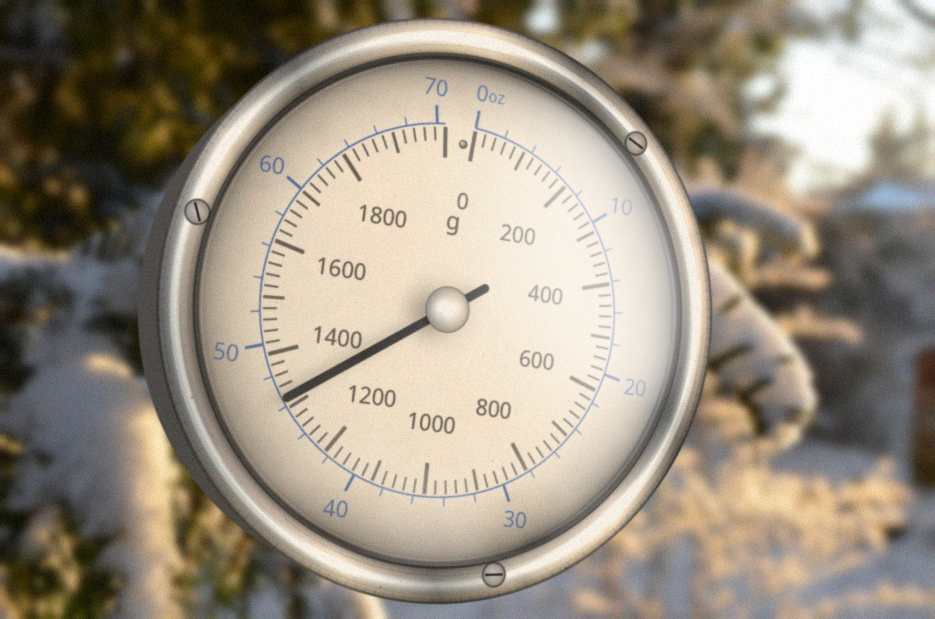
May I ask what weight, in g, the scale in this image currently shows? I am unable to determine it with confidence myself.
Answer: 1320 g
